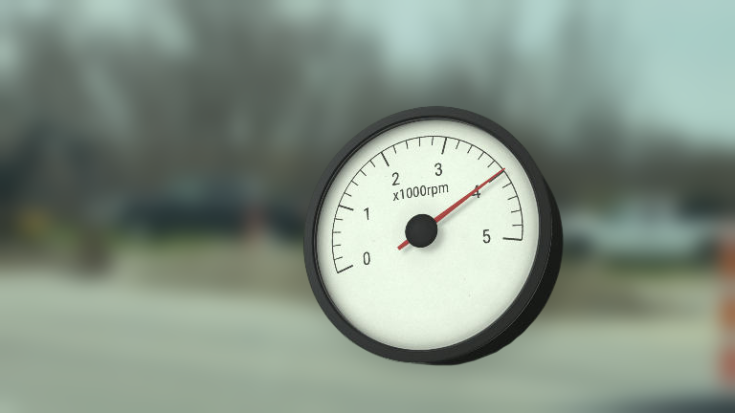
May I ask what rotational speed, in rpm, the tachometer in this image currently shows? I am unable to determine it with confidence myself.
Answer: 4000 rpm
